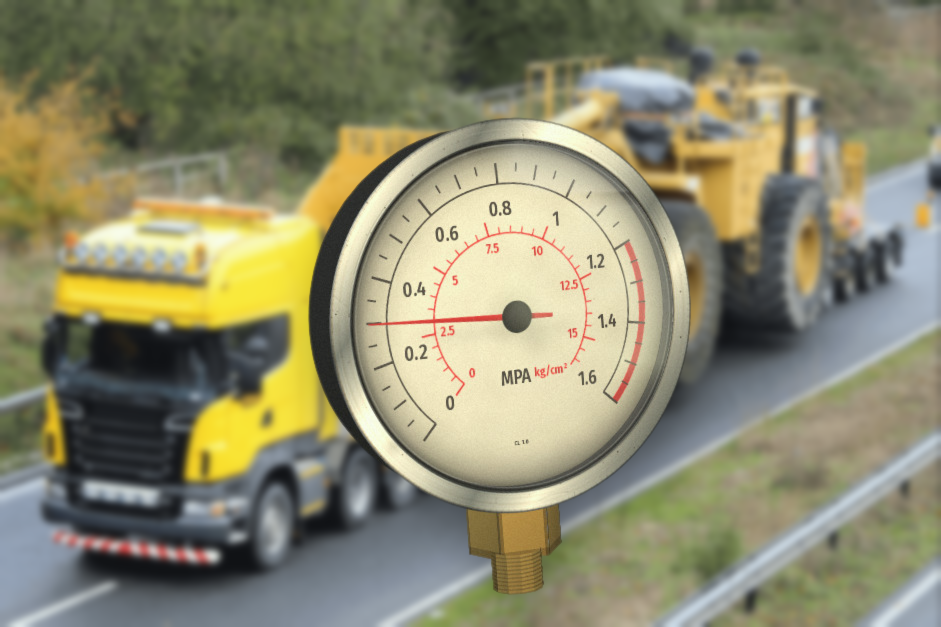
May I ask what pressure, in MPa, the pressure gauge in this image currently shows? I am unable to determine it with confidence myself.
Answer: 0.3 MPa
